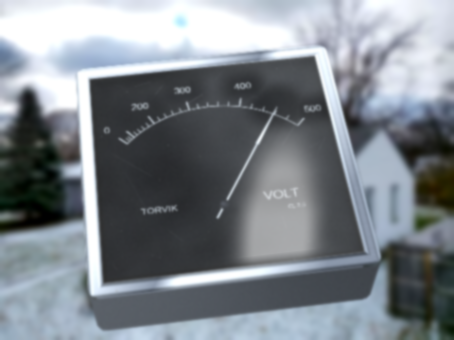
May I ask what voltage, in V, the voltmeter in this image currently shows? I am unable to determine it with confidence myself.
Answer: 460 V
